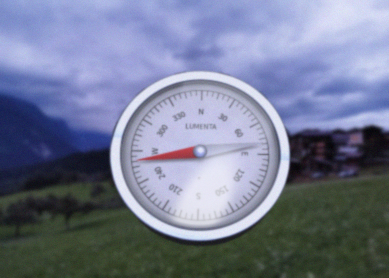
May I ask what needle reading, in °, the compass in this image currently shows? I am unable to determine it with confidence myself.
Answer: 260 °
